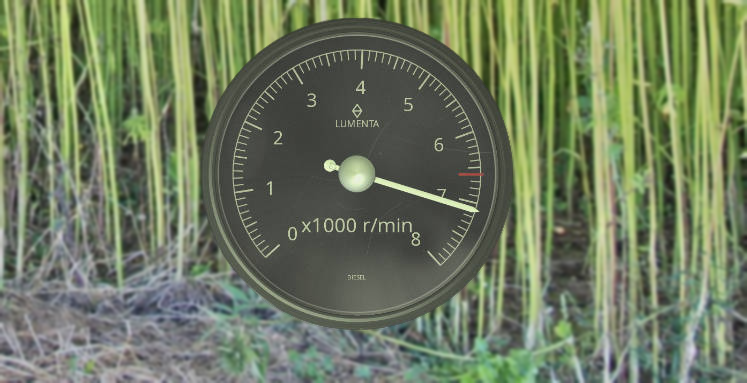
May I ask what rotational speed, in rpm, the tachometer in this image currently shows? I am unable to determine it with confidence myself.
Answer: 7100 rpm
